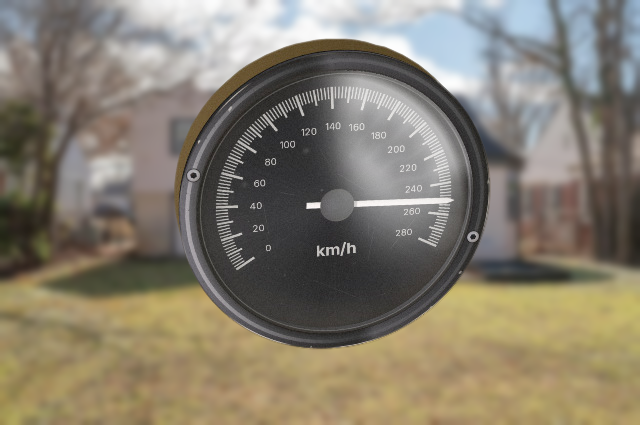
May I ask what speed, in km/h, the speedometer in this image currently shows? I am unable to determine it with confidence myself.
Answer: 250 km/h
